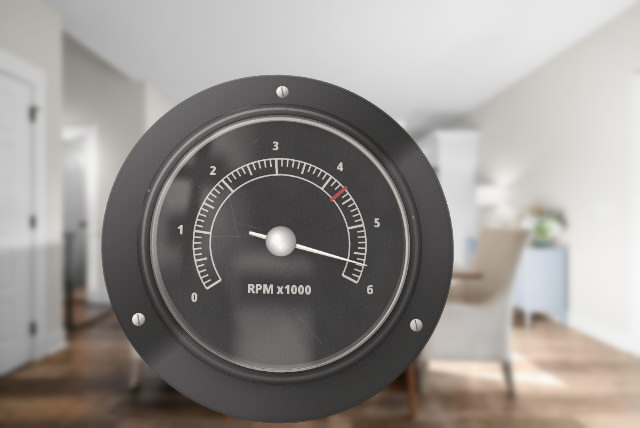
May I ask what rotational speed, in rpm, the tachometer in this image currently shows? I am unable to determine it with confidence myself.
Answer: 5700 rpm
